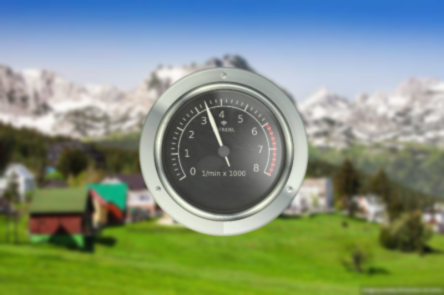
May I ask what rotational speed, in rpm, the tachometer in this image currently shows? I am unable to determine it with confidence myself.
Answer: 3400 rpm
